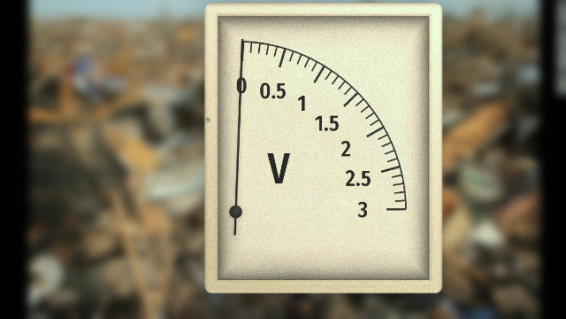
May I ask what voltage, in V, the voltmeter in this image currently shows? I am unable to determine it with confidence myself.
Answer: 0 V
